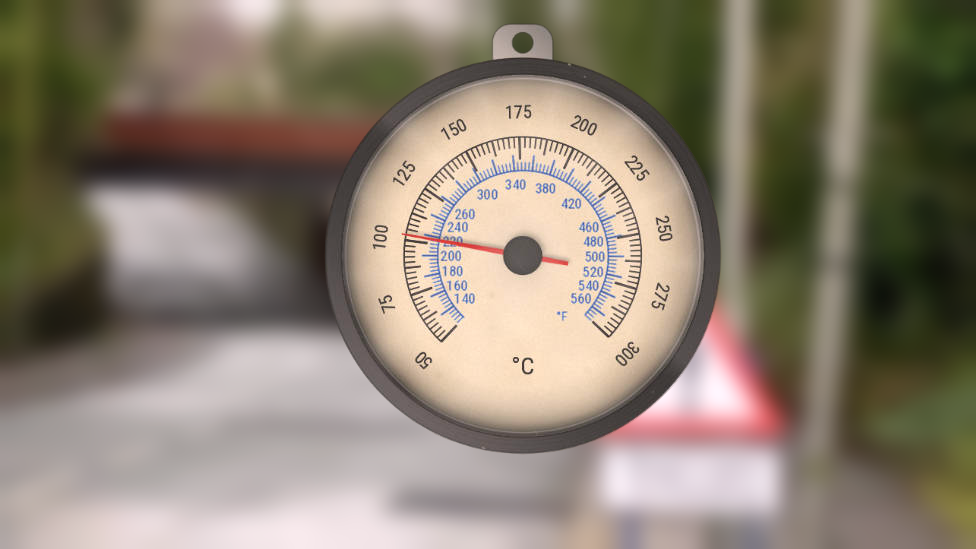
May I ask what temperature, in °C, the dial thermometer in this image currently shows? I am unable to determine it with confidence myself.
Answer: 102.5 °C
